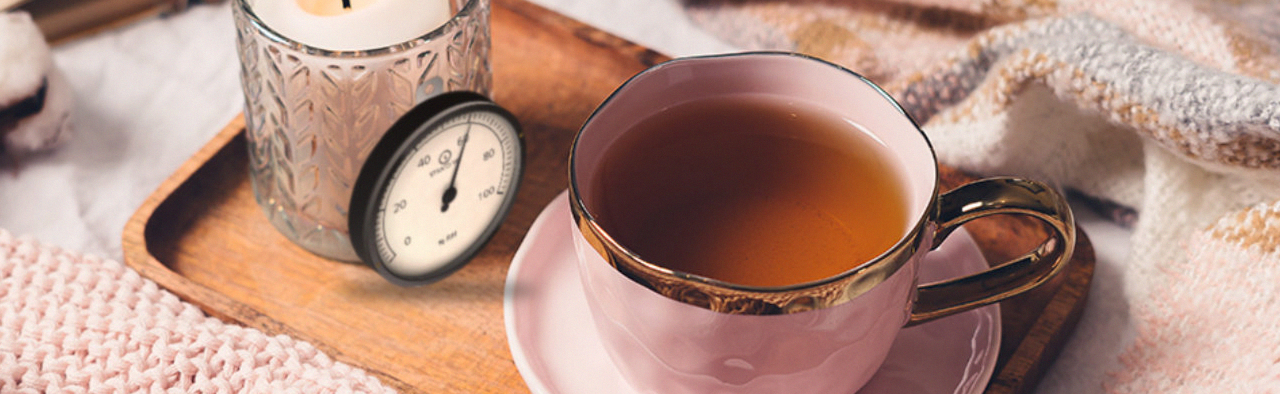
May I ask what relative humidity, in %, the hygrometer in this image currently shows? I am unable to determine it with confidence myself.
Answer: 60 %
